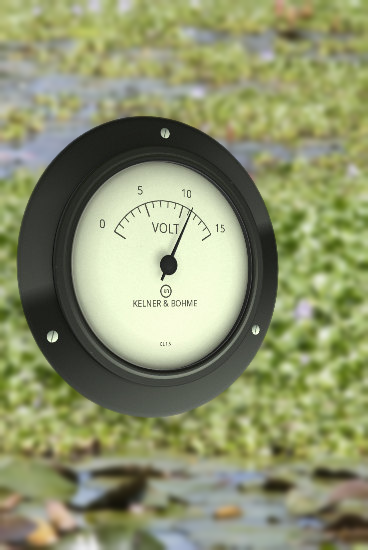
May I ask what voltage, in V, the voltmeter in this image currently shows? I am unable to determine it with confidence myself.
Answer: 11 V
